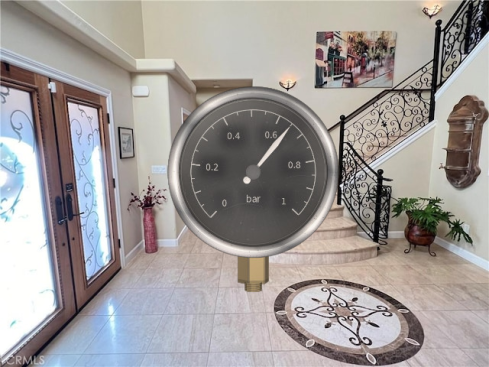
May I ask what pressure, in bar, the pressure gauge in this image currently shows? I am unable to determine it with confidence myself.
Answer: 0.65 bar
